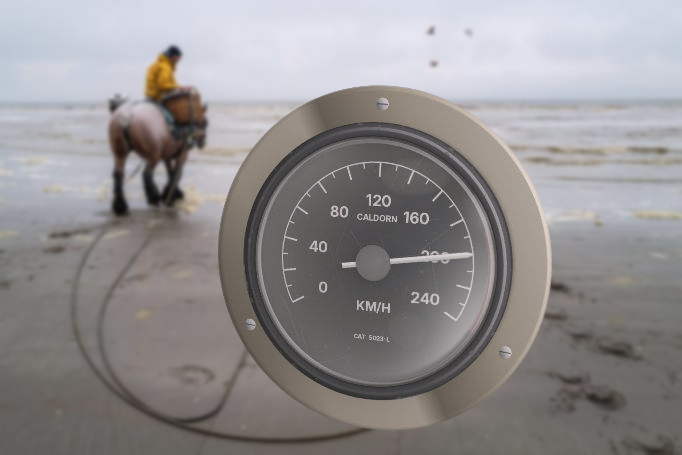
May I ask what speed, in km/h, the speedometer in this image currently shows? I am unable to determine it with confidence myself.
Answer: 200 km/h
